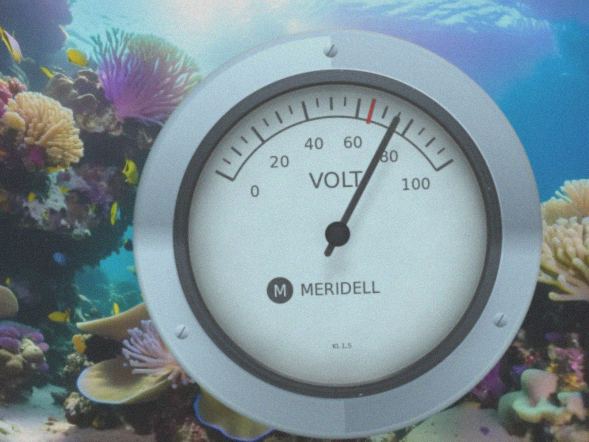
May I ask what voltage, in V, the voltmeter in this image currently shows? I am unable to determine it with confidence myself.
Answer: 75 V
